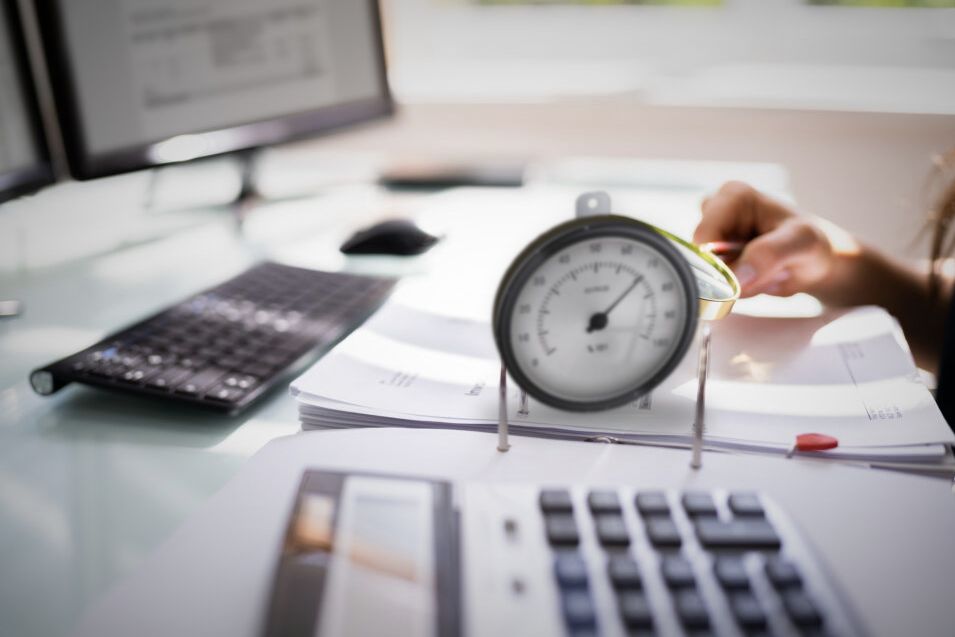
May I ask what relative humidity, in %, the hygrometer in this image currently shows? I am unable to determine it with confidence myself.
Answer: 70 %
